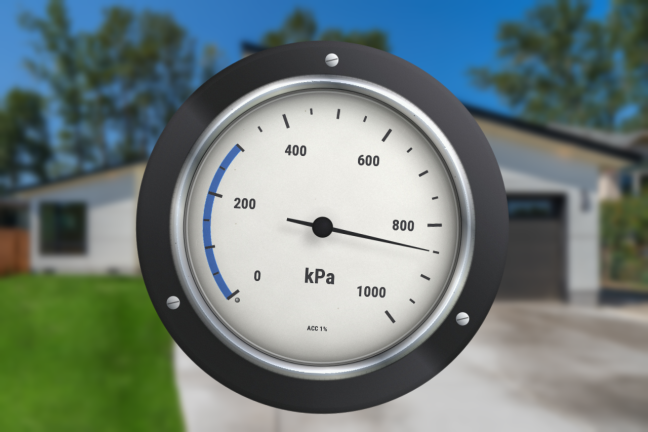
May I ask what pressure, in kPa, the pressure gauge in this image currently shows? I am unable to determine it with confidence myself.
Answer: 850 kPa
